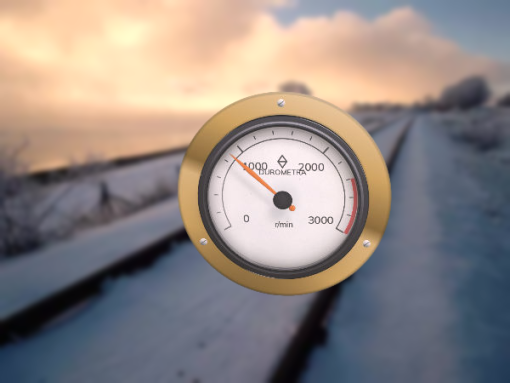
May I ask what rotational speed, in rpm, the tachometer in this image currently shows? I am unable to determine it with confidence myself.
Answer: 900 rpm
